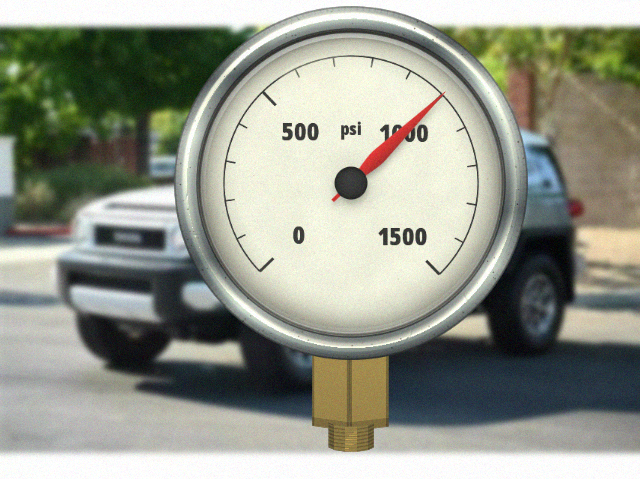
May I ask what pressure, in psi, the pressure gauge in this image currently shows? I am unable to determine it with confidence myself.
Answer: 1000 psi
